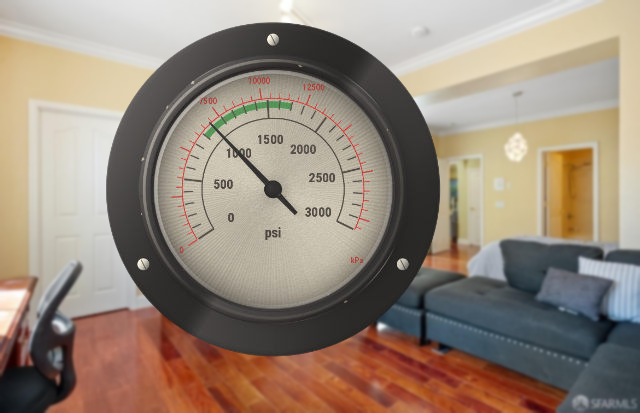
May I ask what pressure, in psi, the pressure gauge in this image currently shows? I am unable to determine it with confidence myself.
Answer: 1000 psi
